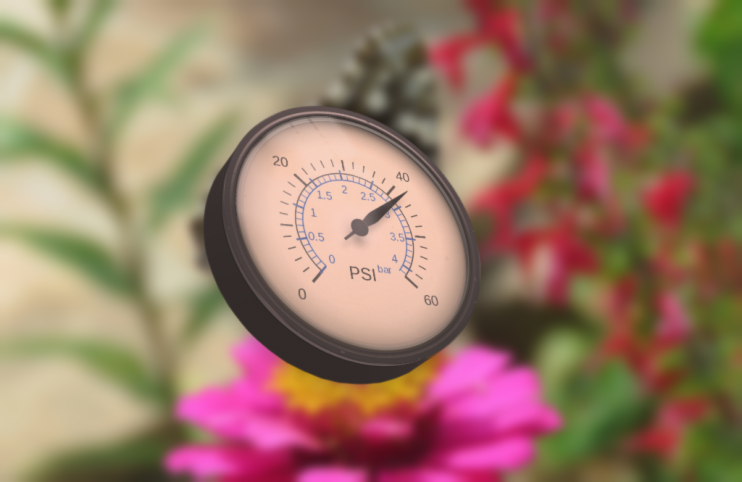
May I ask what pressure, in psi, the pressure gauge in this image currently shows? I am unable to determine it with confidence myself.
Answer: 42 psi
